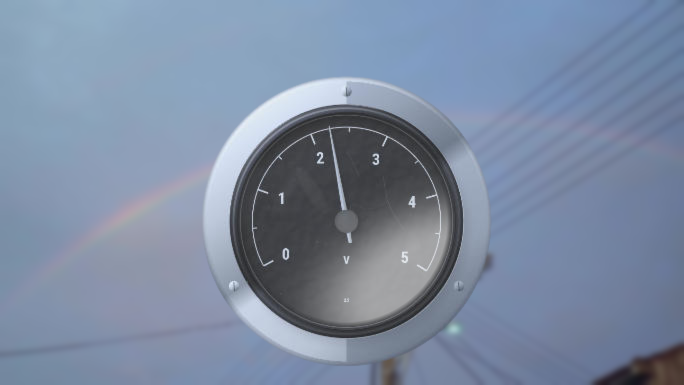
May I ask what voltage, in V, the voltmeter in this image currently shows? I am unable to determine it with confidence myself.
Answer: 2.25 V
